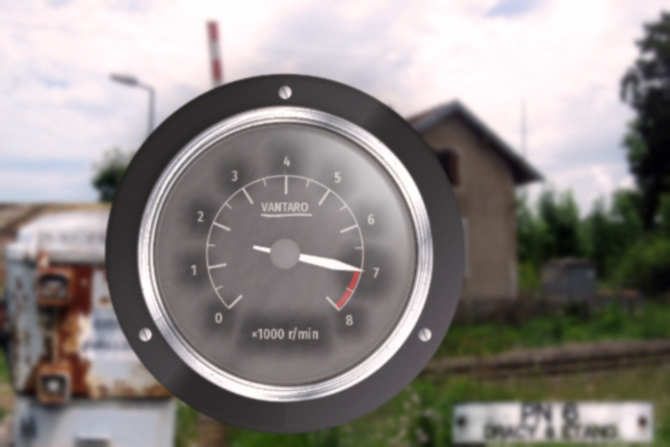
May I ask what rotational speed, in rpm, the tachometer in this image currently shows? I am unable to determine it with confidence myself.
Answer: 7000 rpm
